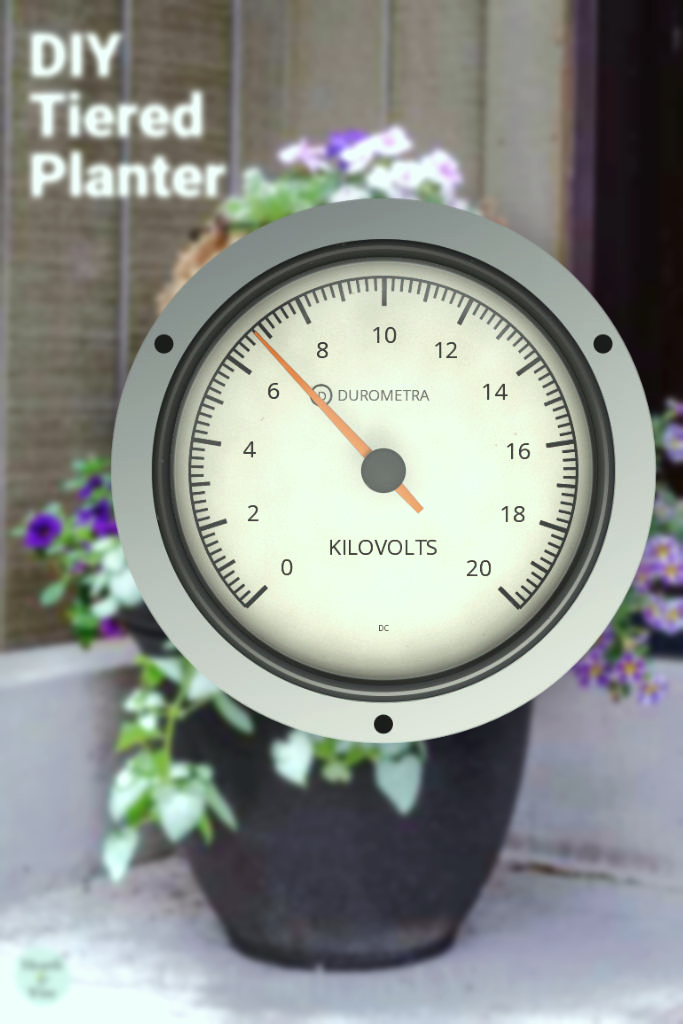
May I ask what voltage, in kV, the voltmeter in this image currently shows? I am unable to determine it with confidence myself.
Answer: 6.8 kV
